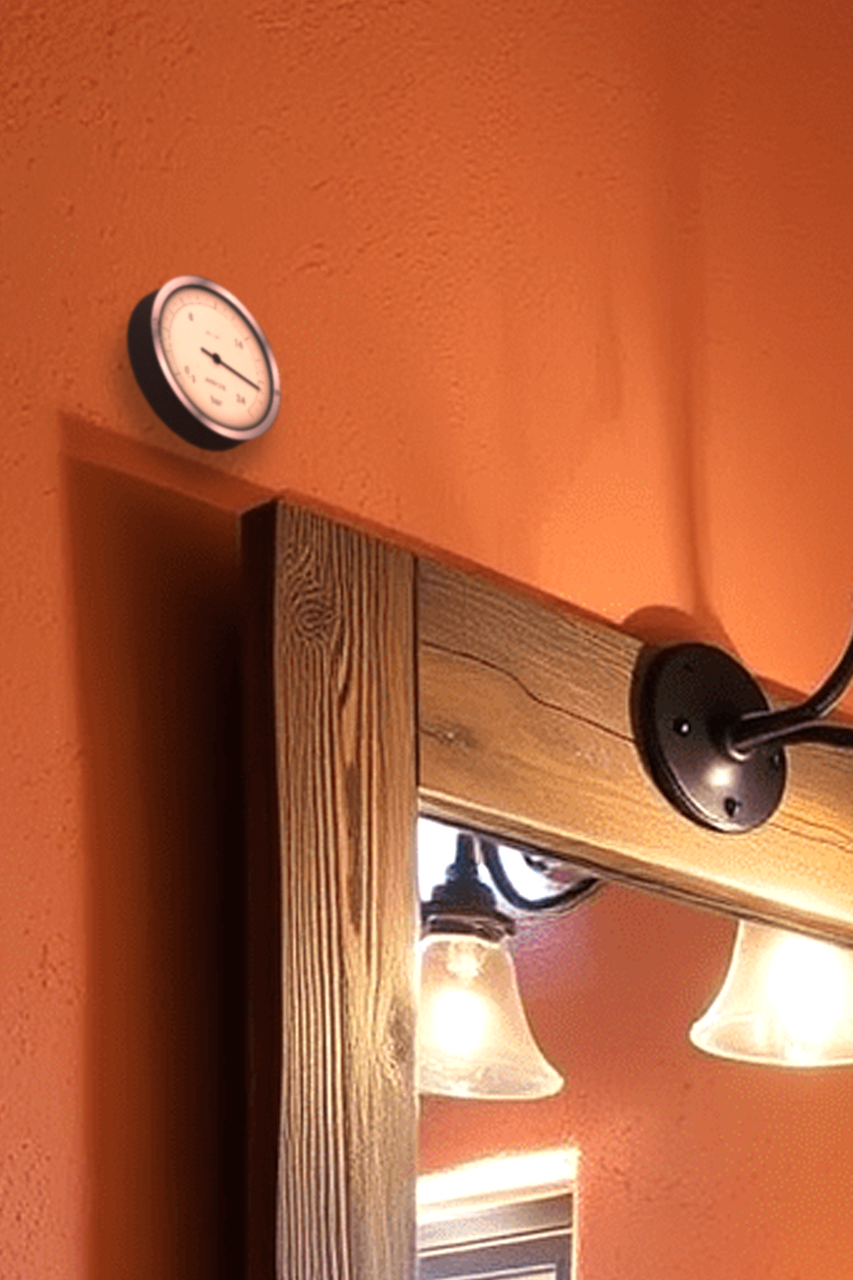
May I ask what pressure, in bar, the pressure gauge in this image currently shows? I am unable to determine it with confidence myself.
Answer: 21 bar
